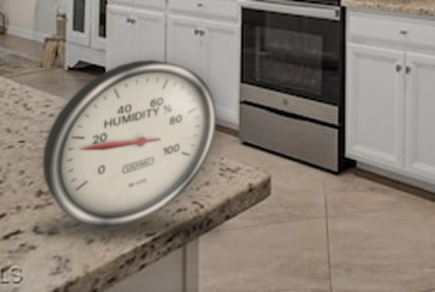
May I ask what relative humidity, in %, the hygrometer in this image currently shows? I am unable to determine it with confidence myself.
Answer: 16 %
